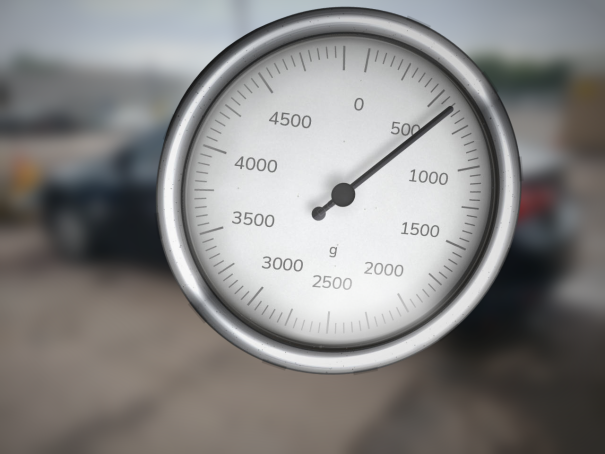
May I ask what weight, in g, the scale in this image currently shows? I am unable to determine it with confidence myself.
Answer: 600 g
